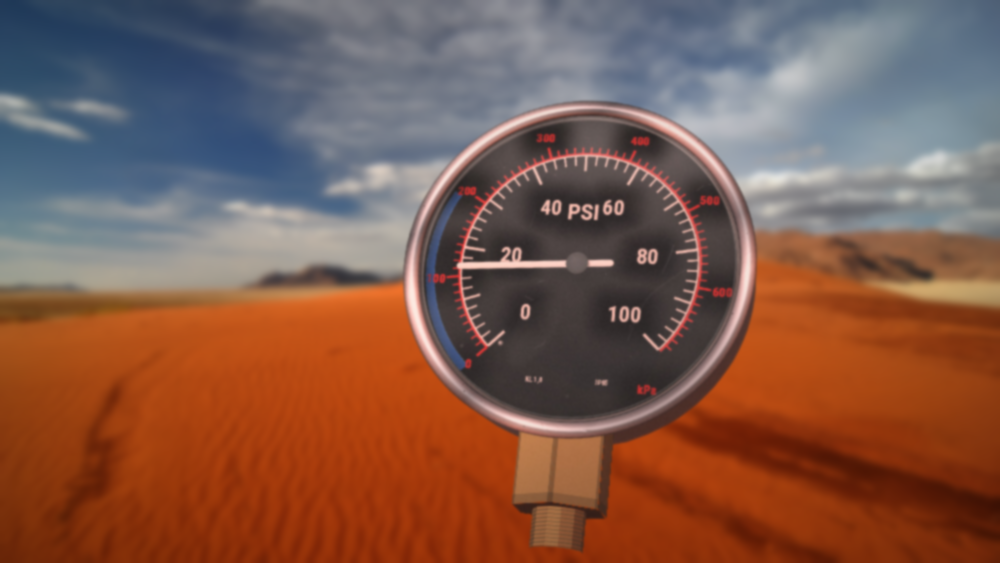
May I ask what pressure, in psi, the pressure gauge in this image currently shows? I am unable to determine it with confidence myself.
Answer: 16 psi
